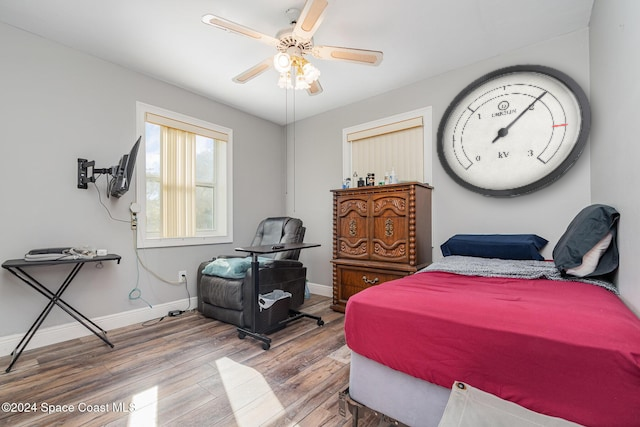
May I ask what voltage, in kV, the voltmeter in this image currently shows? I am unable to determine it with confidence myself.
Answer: 2 kV
